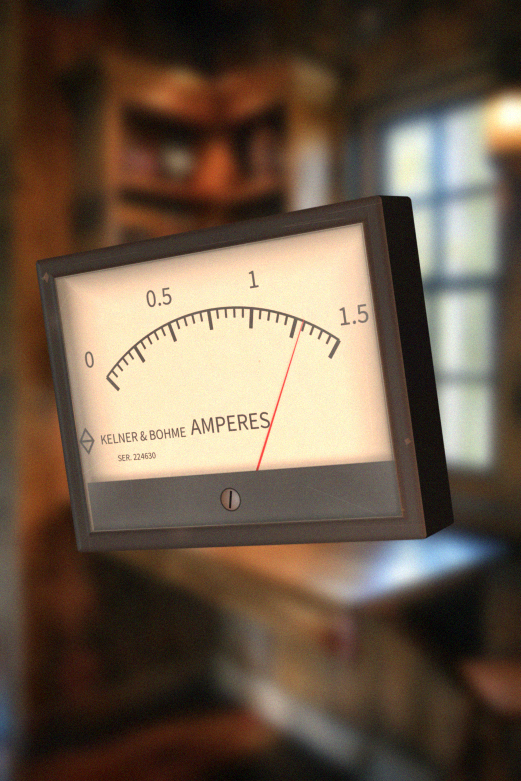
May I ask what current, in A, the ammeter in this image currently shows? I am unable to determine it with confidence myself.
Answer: 1.3 A
